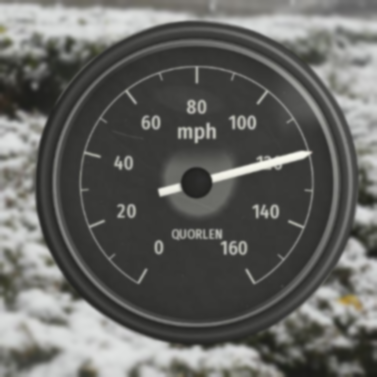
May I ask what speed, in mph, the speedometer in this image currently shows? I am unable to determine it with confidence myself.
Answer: 120 mph
